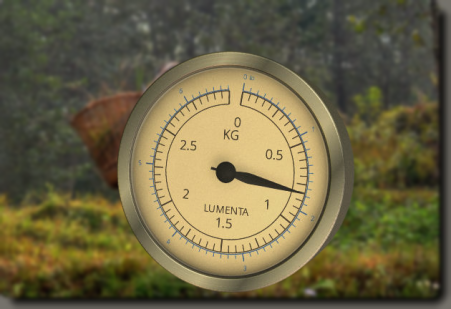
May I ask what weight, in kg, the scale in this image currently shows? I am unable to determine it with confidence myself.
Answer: 0.8 kg
